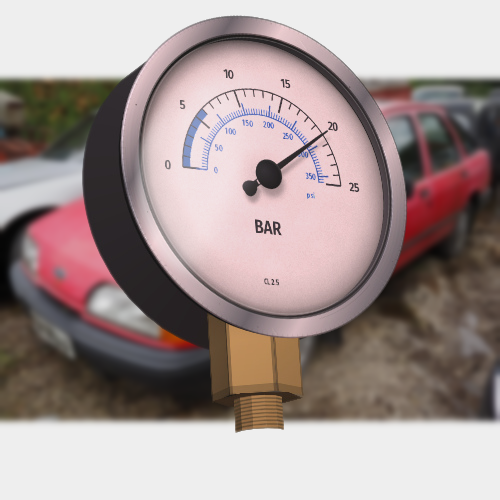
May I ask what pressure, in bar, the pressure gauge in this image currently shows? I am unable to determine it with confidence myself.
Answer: 20 bar
